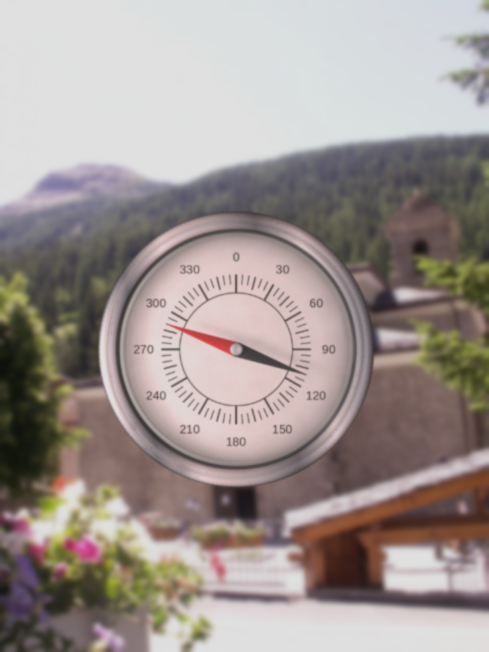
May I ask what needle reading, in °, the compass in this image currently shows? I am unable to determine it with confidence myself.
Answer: 290 °
